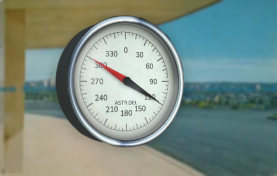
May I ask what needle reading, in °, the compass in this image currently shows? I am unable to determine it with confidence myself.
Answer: 300 °
